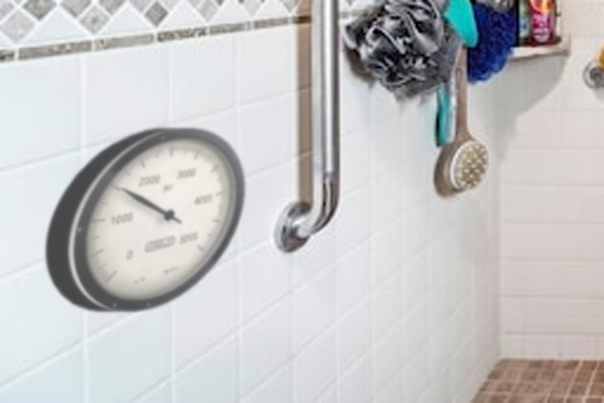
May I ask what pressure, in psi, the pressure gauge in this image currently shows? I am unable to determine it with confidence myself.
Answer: 1500 psi
